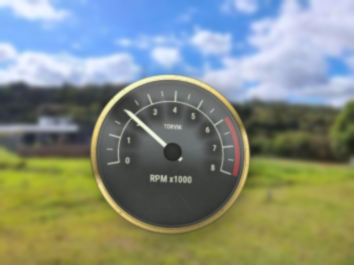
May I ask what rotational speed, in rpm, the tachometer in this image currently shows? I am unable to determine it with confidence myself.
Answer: 2000 rpm
